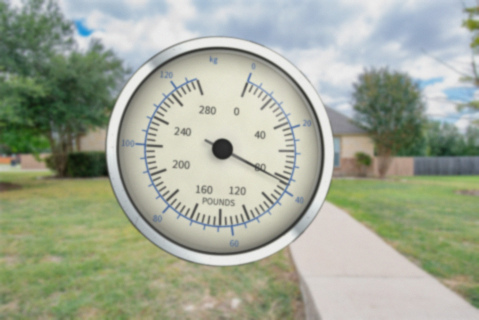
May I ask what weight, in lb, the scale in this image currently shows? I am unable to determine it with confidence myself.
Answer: 84 lb
